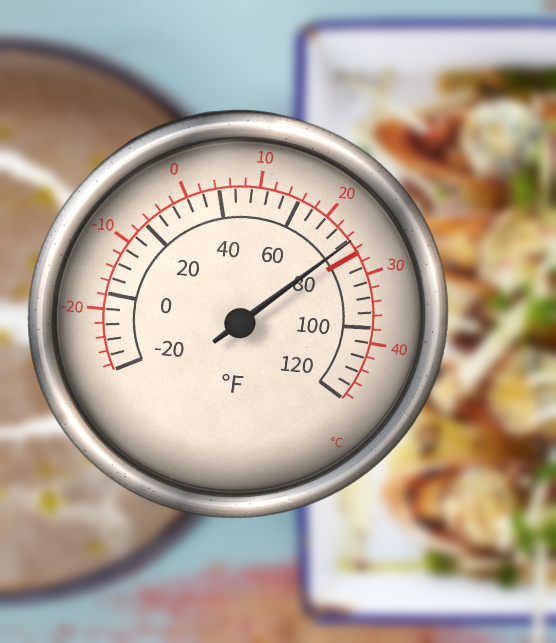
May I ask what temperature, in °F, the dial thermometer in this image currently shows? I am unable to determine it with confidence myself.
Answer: 76 °F
